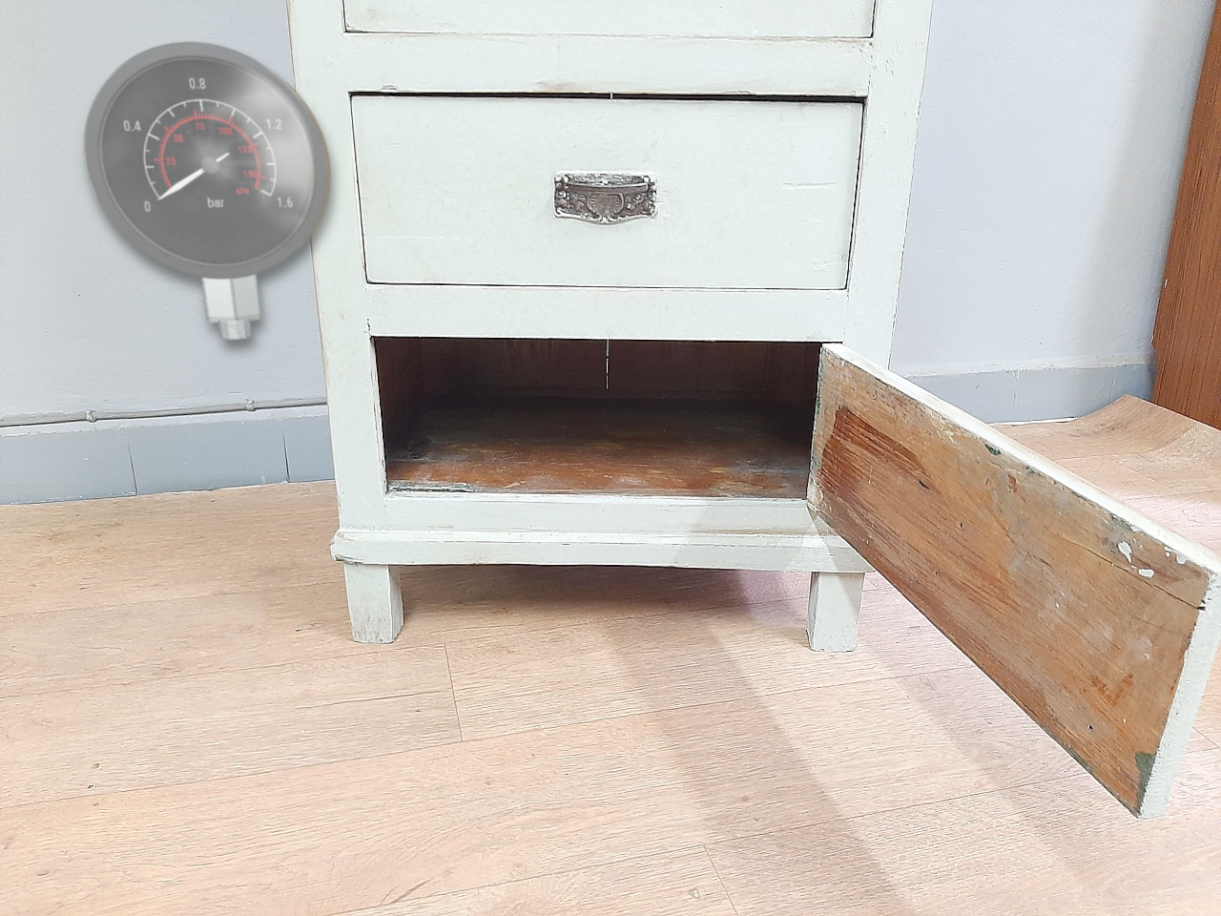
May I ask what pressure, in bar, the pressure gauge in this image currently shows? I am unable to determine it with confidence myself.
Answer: 0 bar
